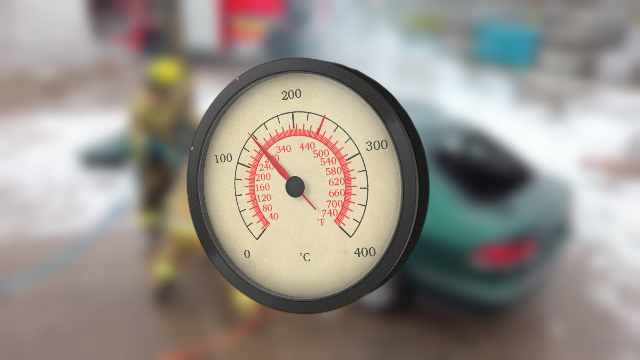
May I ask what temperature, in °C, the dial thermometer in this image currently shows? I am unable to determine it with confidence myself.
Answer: 140 °C
